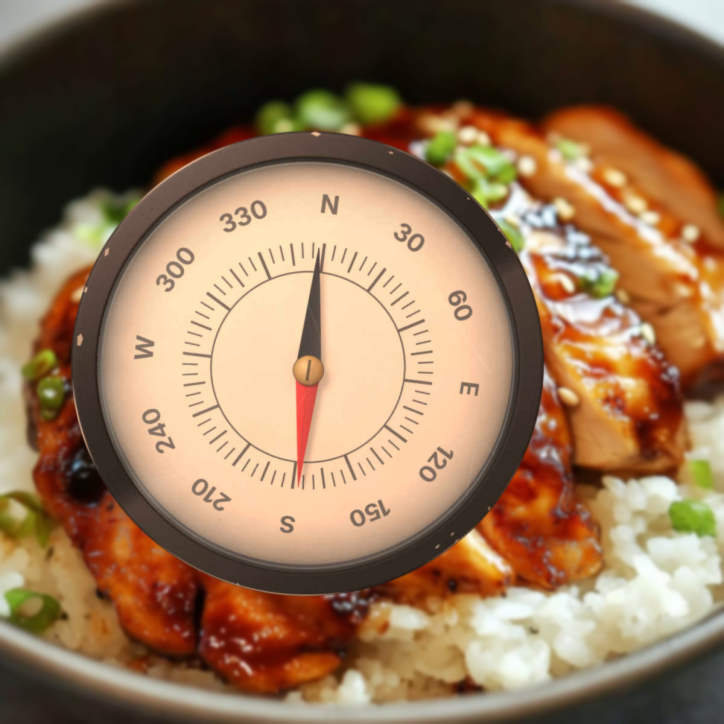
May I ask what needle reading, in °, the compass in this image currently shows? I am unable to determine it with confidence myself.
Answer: 177.5 °
